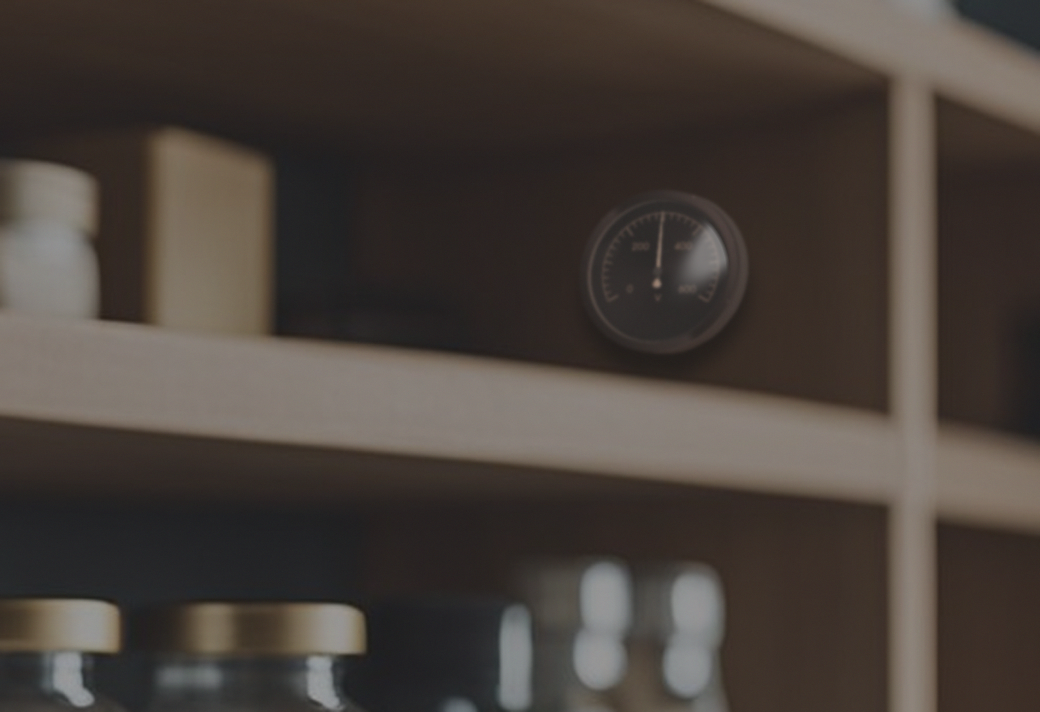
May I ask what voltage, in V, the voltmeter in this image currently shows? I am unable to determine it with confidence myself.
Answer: 300 V
